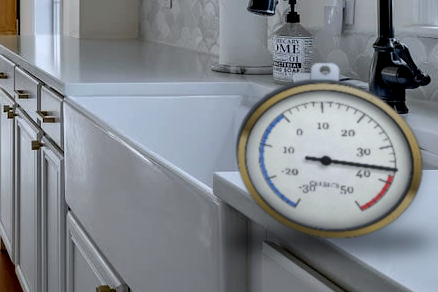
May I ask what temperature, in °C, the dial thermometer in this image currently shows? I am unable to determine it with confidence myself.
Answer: 36 °C
